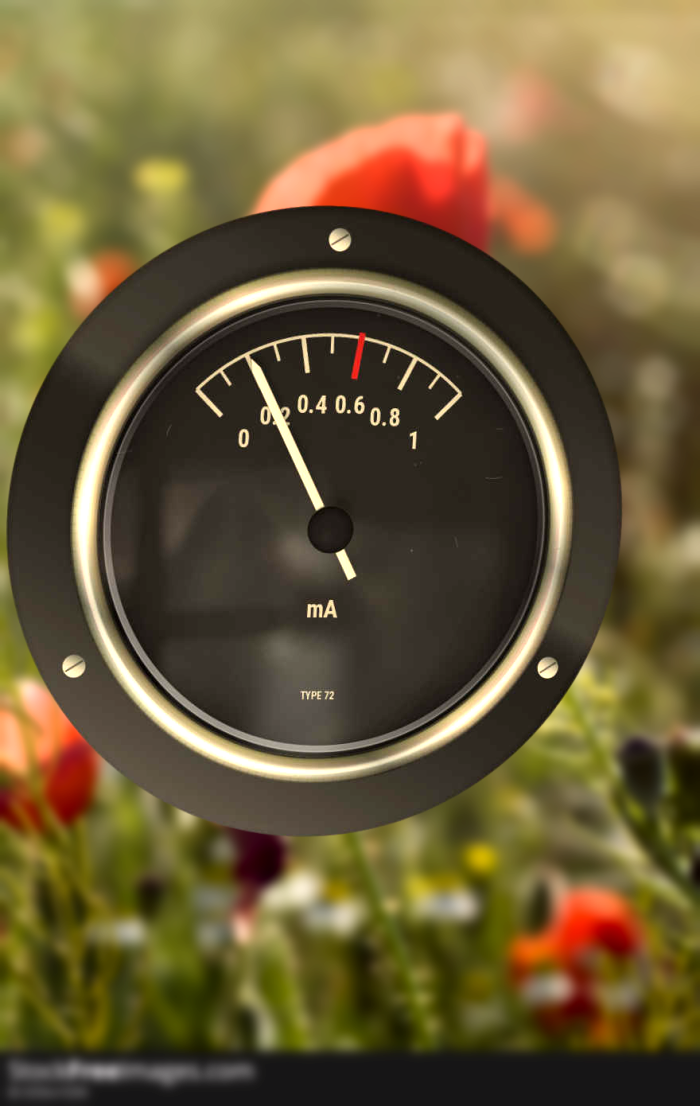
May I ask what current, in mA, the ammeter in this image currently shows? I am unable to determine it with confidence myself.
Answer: 0.2 mA
